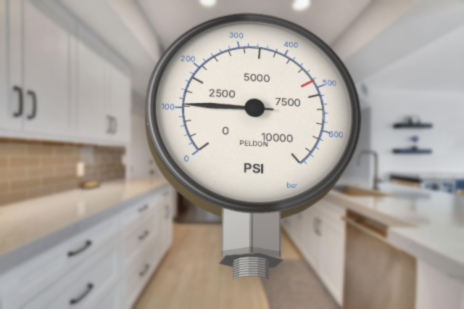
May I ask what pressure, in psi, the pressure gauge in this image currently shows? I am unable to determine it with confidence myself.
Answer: 1500 psi
